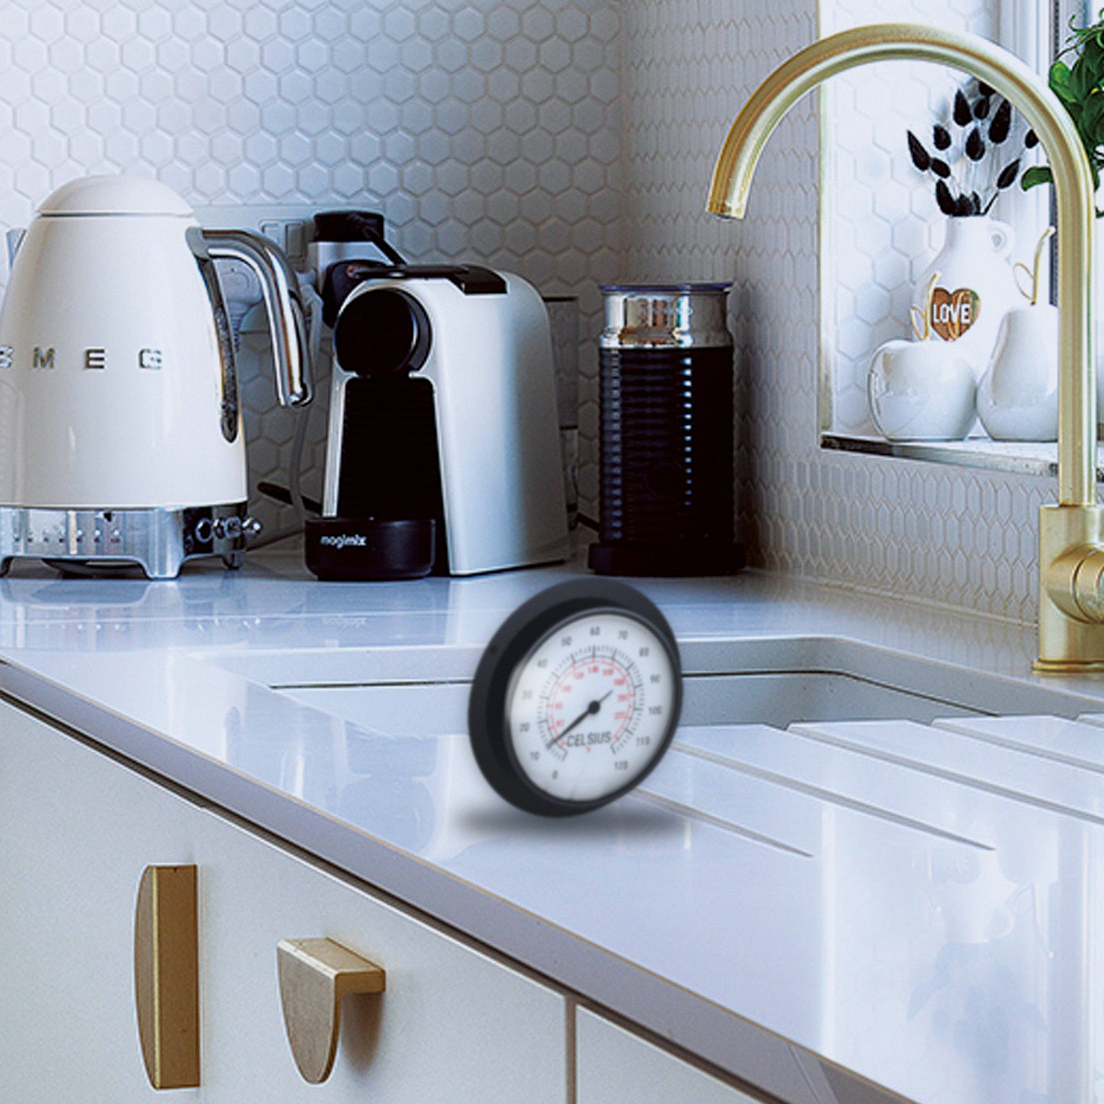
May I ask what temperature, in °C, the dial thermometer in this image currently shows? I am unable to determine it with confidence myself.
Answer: 10 °C
